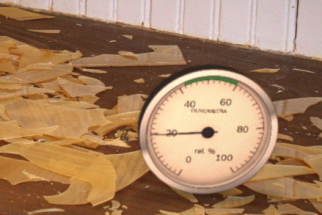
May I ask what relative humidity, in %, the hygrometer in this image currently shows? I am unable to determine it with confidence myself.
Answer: 20 %
